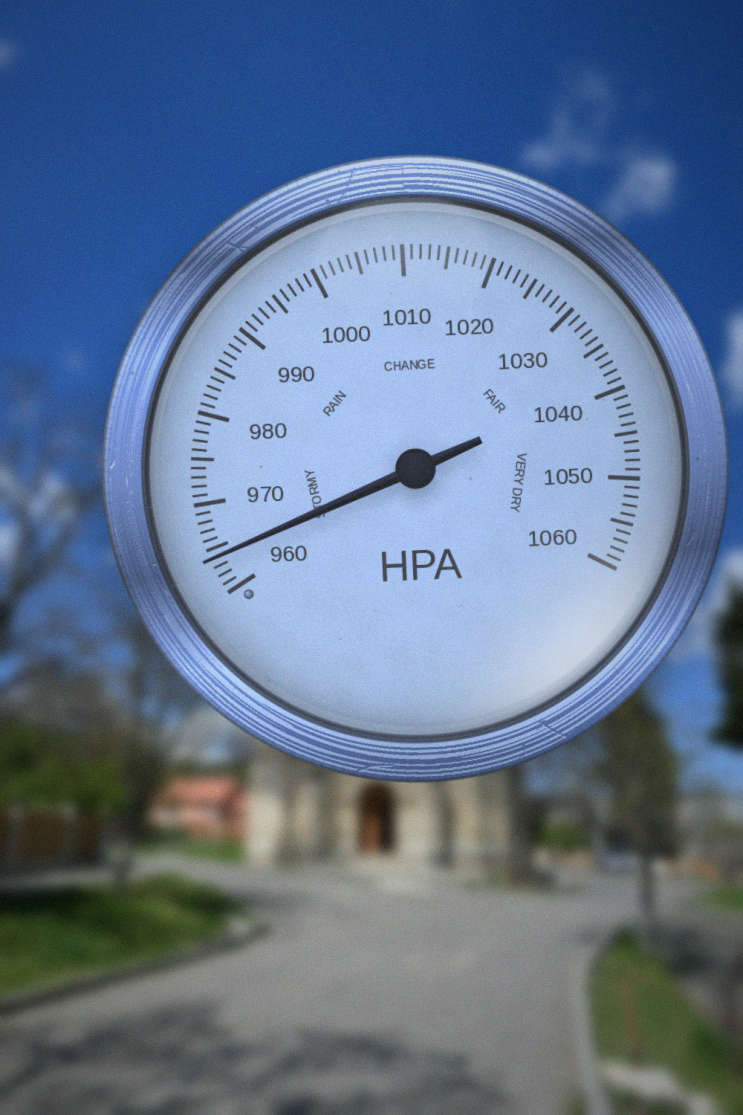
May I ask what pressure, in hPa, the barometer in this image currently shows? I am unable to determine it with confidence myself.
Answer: 964 hPa
